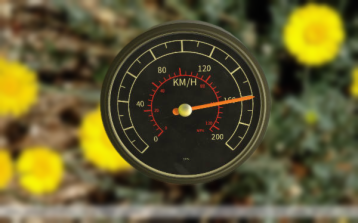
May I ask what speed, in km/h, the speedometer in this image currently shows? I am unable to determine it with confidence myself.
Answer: 160 km/h
